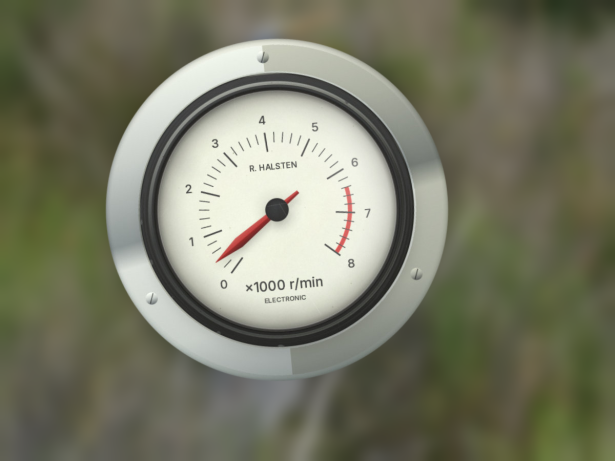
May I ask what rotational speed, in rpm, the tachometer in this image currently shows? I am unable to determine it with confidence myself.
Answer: 400 rpm
